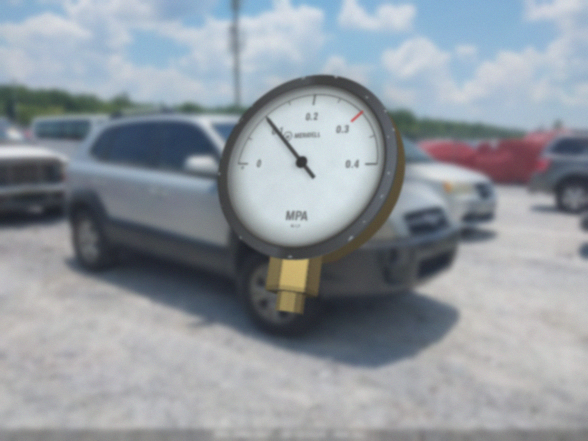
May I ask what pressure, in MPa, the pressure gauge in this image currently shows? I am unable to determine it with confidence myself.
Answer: 0.1 MPa
